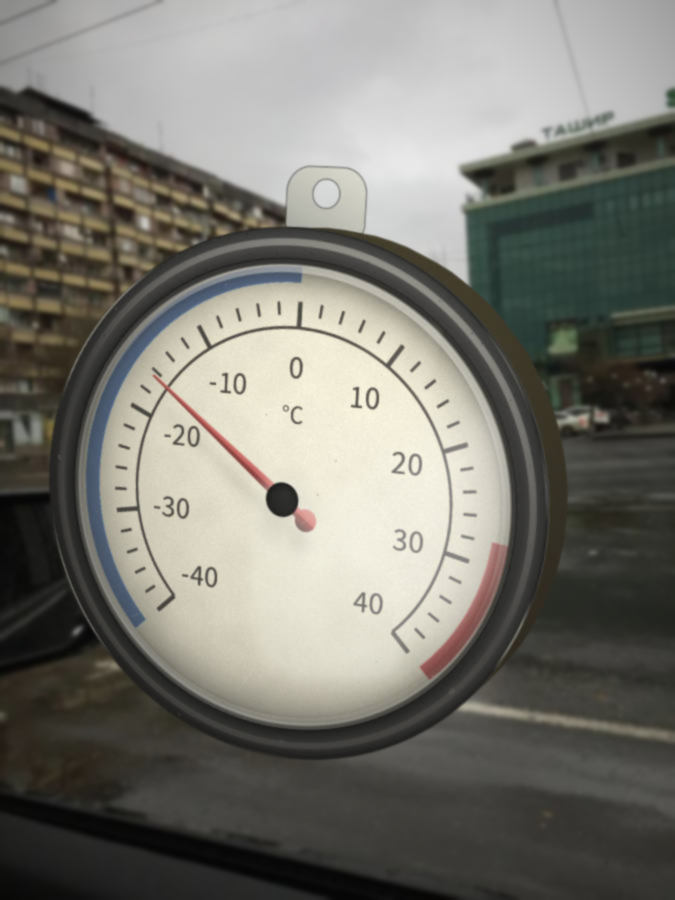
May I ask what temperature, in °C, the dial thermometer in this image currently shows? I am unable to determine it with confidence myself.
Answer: -16 °C
